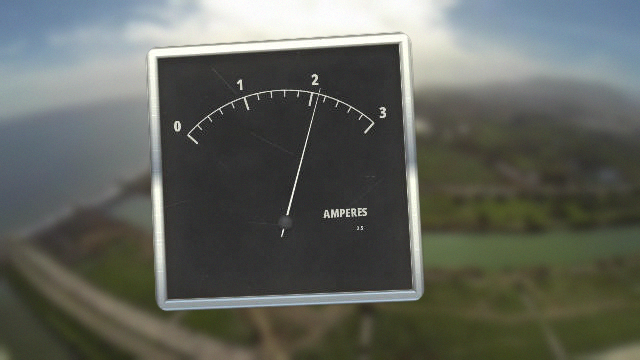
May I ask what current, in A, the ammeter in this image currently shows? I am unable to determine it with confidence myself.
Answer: 2.1 A
